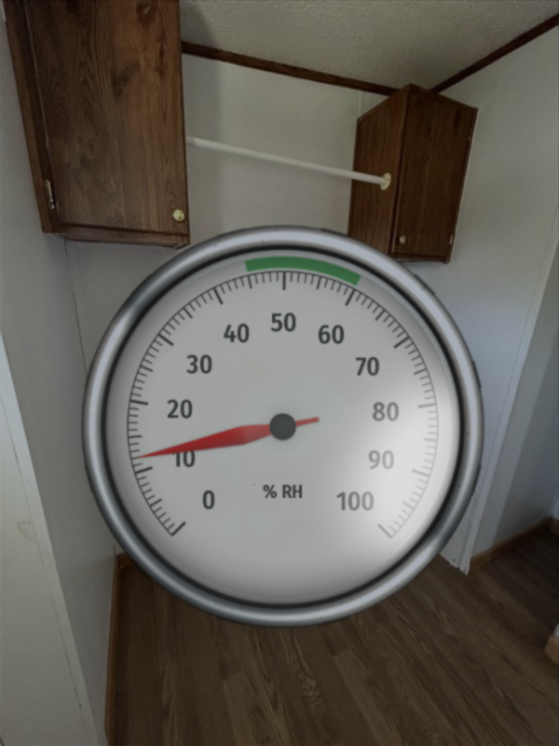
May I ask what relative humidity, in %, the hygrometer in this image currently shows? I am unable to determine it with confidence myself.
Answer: 12 %
